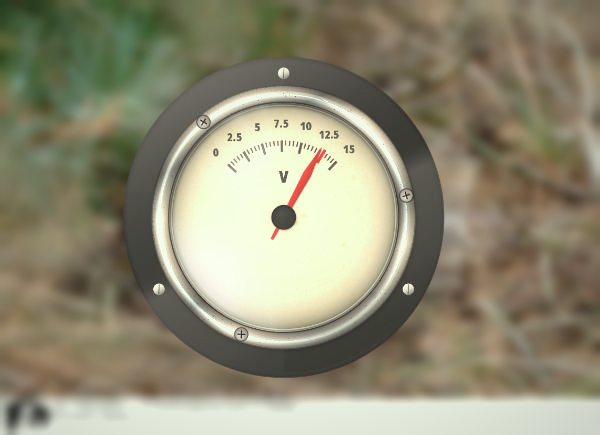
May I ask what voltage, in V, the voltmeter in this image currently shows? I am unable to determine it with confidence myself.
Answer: 12.5 V
